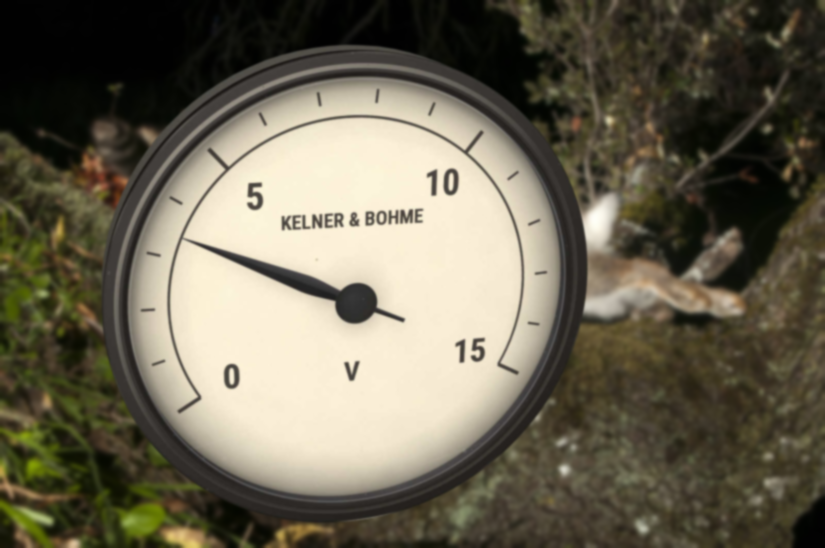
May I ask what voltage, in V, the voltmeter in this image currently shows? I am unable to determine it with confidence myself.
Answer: 3.5 V
